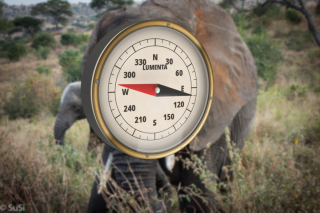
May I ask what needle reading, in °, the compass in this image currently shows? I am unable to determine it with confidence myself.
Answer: 280 °
